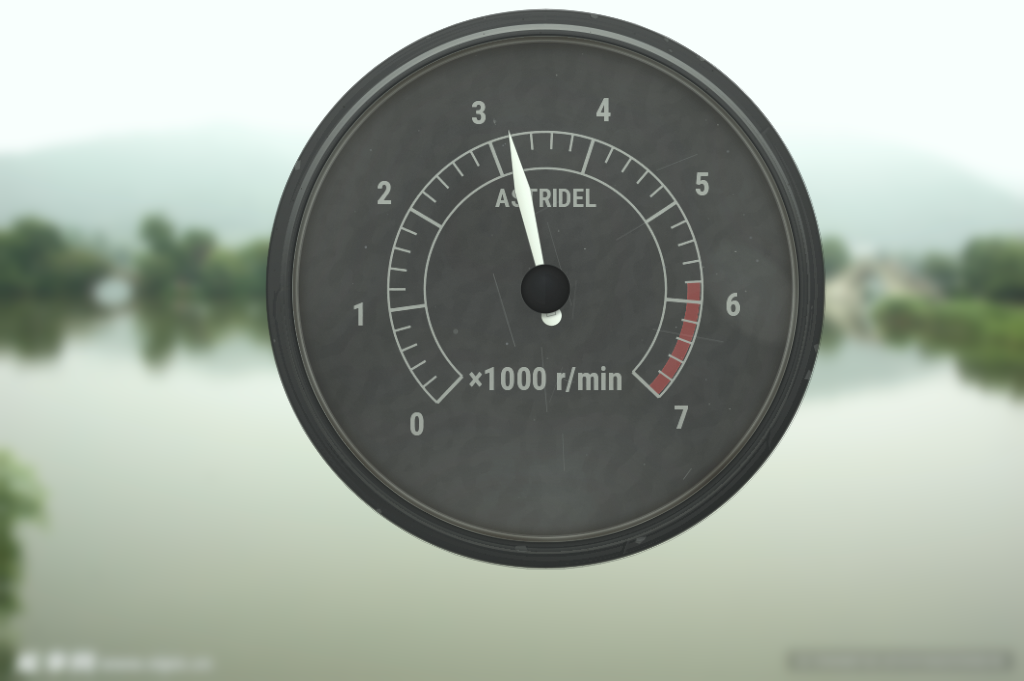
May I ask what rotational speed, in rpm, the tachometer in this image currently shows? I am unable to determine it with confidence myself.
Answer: 3200 rpm
